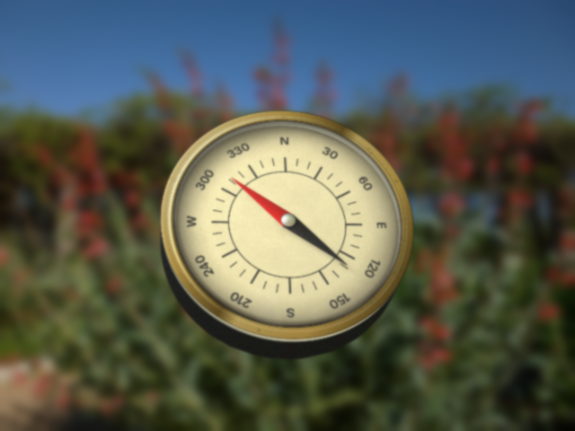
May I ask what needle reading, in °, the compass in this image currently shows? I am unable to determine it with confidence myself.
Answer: 310 °
